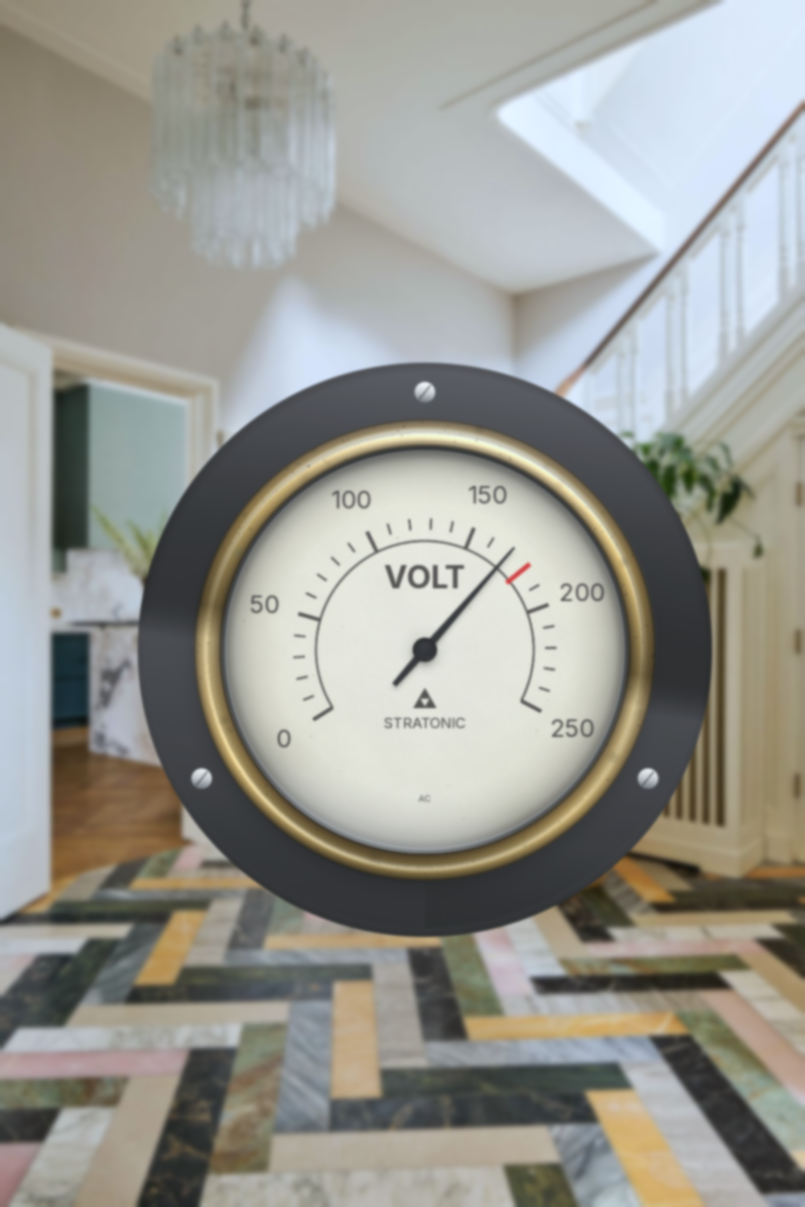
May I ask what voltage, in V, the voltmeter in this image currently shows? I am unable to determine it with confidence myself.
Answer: 170 V
